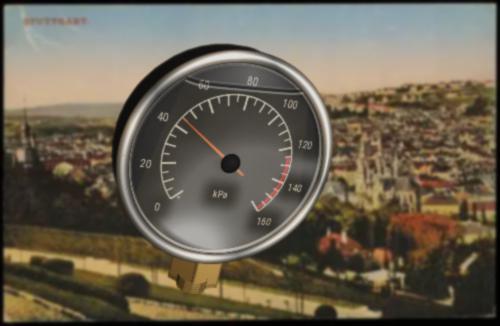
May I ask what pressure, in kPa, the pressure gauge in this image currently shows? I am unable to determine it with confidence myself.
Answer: 45 kPa
